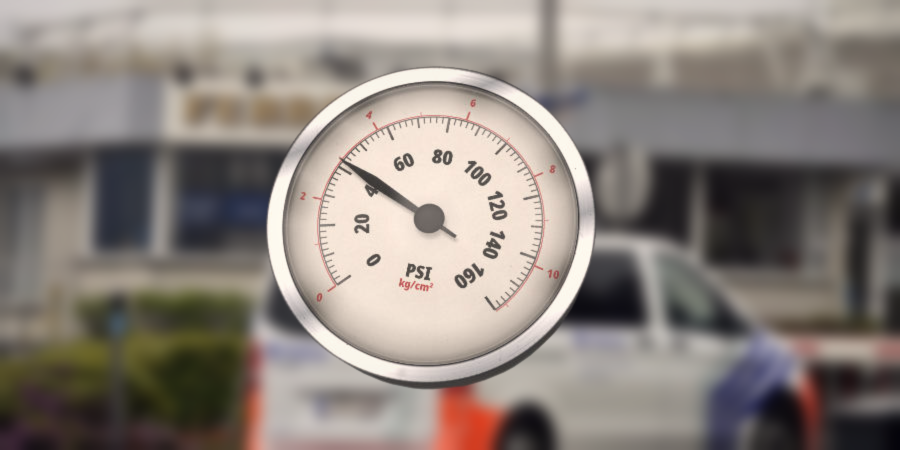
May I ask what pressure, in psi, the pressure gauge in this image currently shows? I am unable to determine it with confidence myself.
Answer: 42 psi
